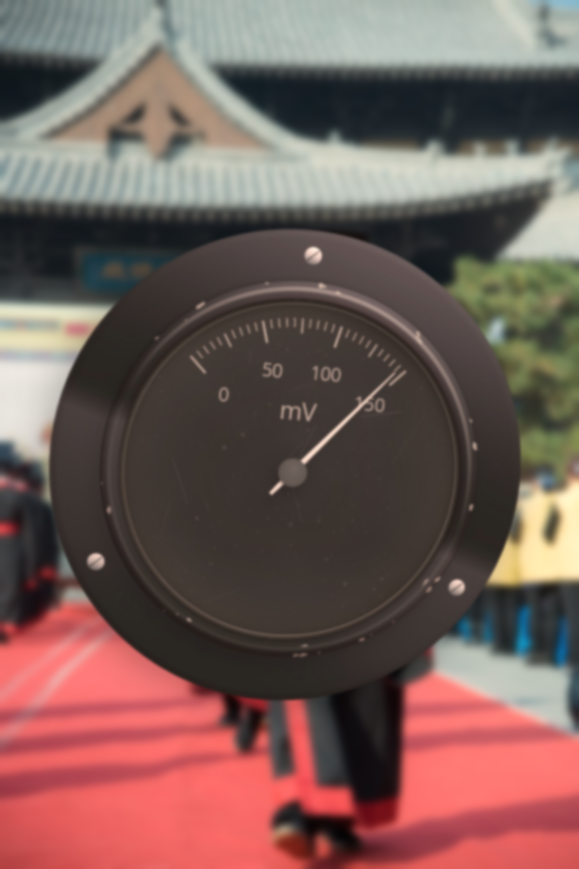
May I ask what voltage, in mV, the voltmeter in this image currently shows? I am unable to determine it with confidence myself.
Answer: 145 mV
